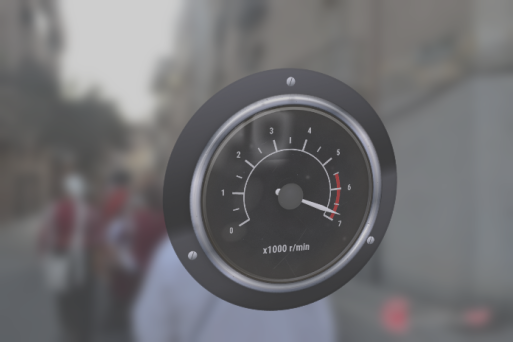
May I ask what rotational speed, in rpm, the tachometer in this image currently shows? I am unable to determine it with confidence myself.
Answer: 6750 rpm
